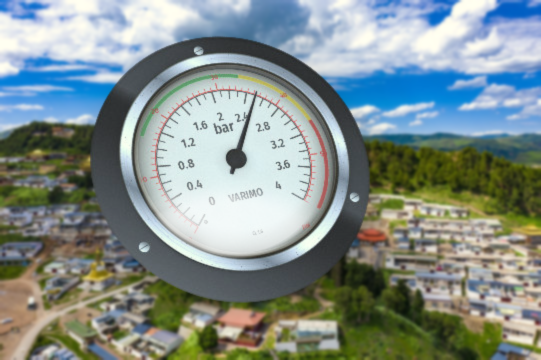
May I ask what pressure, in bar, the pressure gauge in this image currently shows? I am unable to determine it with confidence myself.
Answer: 2.5 bar
